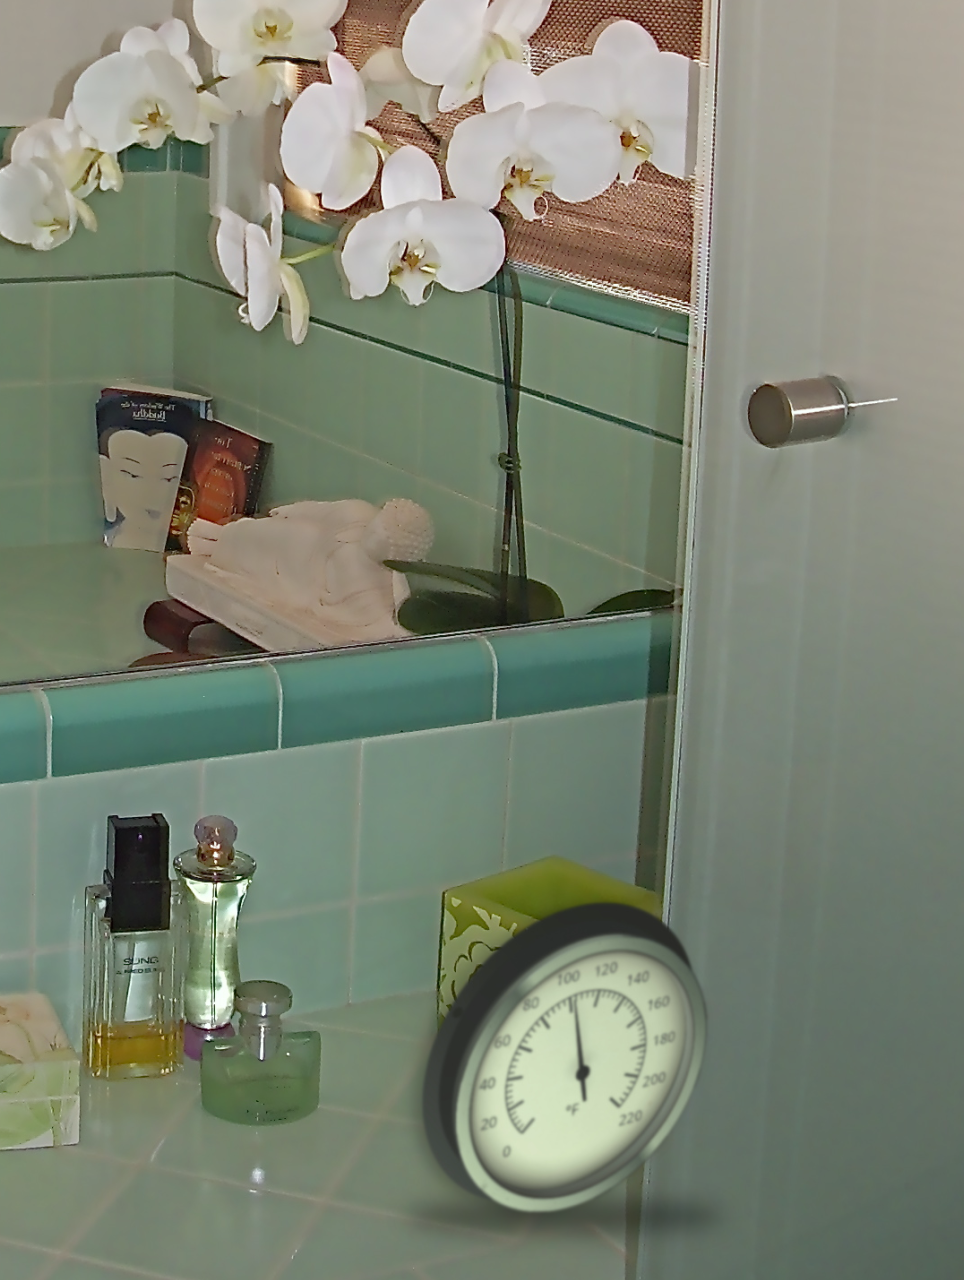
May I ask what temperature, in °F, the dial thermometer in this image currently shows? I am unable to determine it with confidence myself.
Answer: 100 °F
